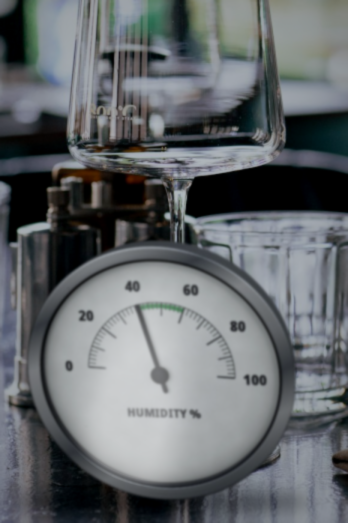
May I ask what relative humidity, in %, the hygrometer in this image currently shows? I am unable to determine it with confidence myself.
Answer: 40 %
